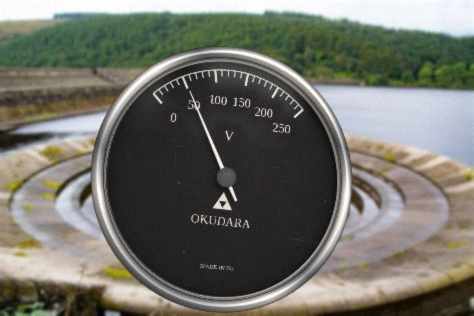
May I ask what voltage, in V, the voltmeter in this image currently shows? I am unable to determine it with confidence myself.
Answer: 50 V
